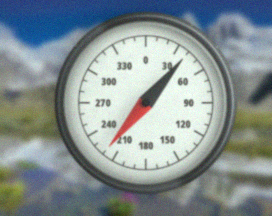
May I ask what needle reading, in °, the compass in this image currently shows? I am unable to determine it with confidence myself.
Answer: 220 °
